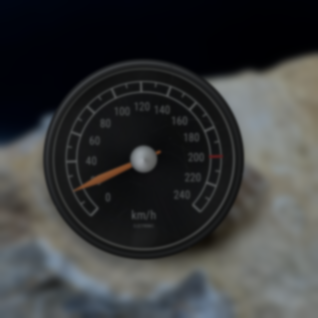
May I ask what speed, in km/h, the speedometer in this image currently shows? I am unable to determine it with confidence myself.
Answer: 20 km/h
